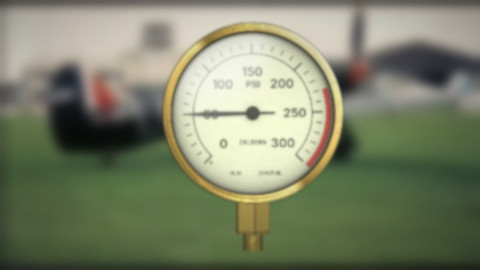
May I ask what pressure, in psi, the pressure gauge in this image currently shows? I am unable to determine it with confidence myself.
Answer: 50 psi
